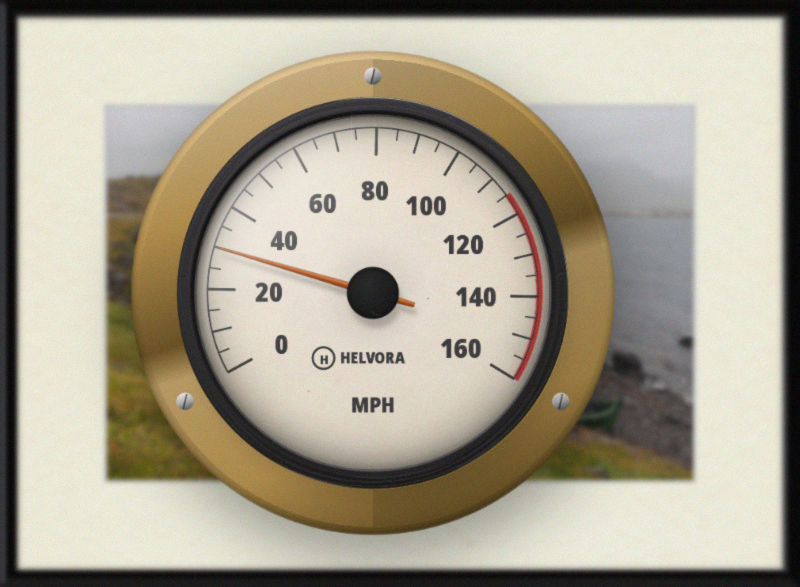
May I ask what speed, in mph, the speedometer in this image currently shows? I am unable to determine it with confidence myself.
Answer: 30 mph
